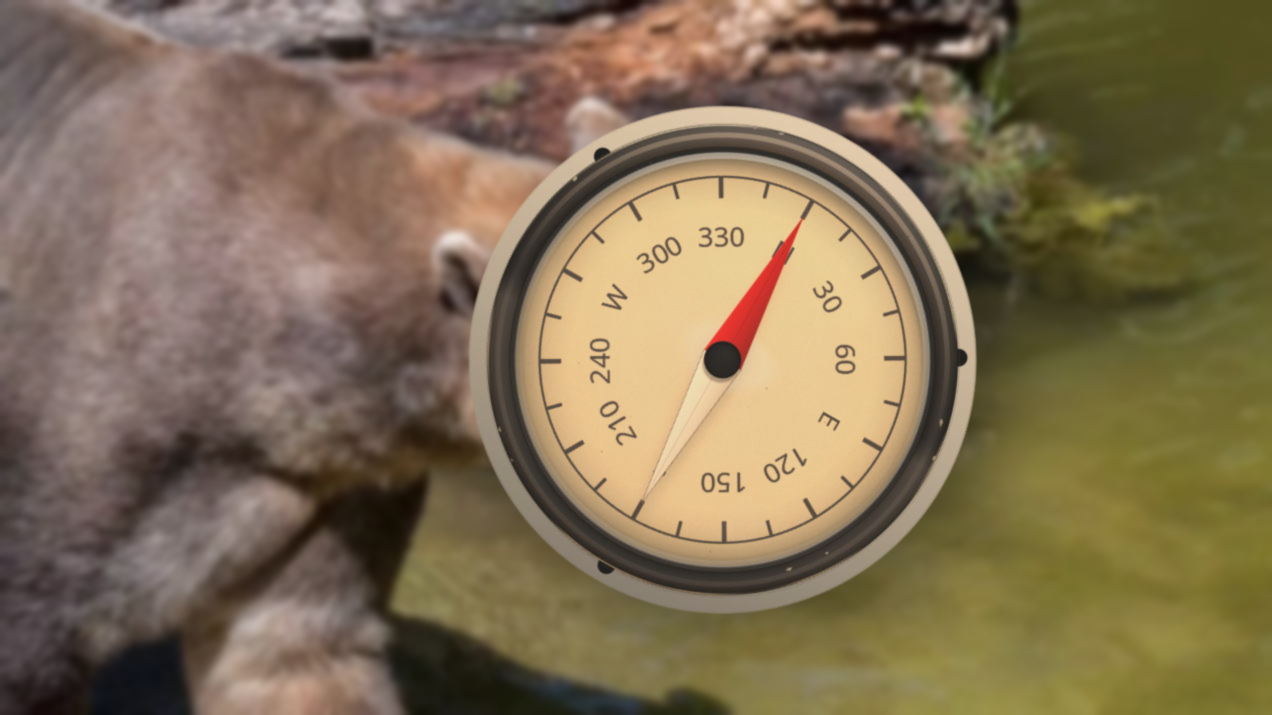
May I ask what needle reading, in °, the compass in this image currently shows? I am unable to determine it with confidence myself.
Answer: 0 °
